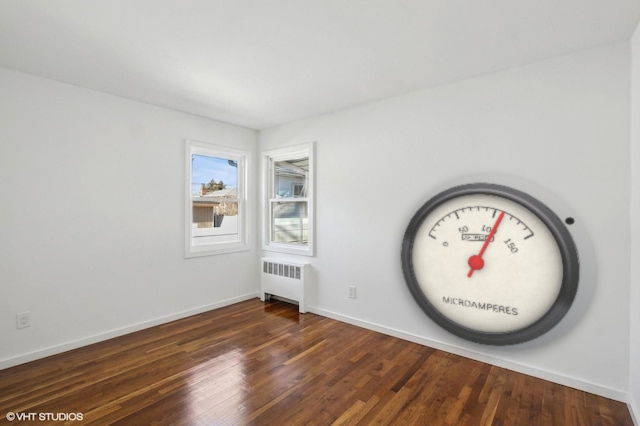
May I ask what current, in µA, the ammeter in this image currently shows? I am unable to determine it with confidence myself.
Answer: 110 µA
